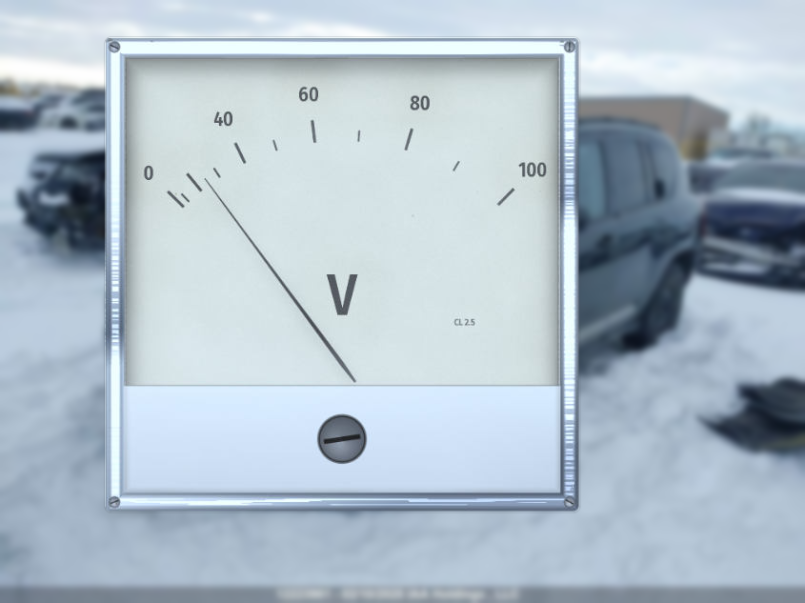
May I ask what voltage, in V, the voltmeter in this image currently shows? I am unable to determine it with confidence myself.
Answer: 25 V
